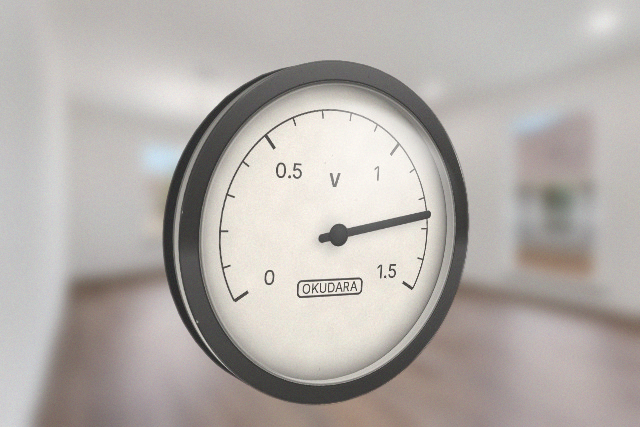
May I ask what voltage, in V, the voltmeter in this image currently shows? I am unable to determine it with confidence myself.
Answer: 1.25 V
